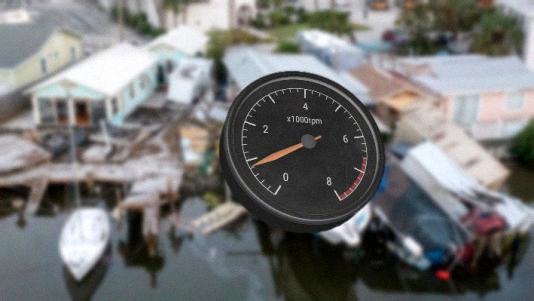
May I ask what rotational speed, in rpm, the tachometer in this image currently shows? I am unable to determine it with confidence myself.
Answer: 800 rpm
